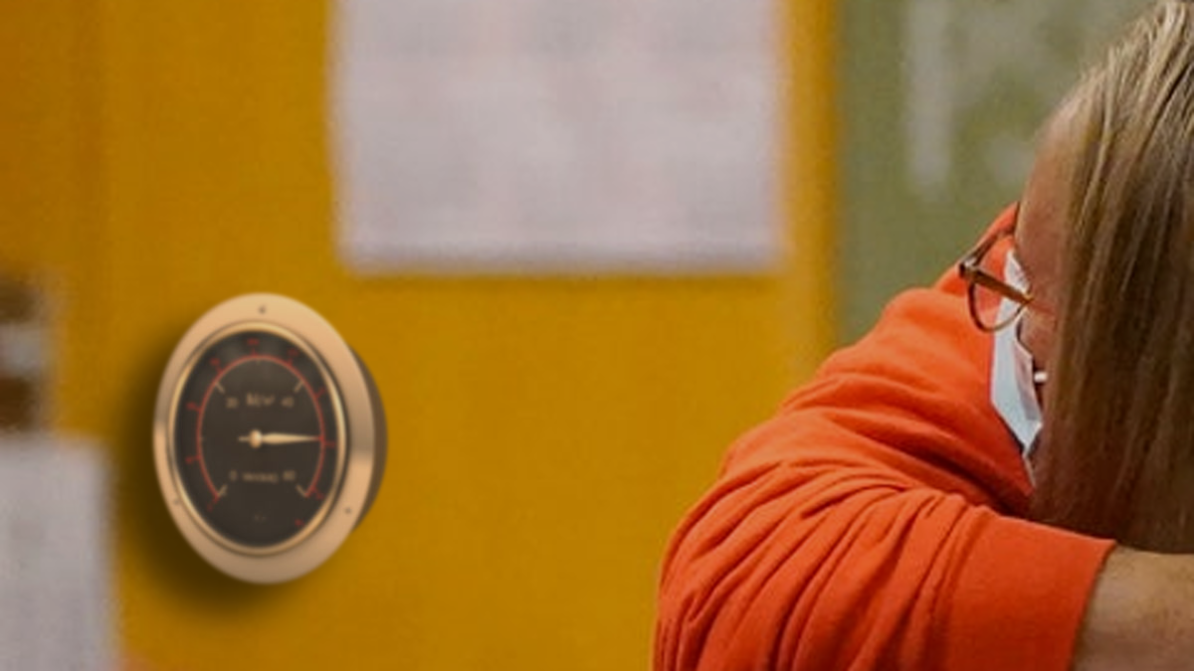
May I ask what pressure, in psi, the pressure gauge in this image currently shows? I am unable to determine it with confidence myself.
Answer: 50 psi
